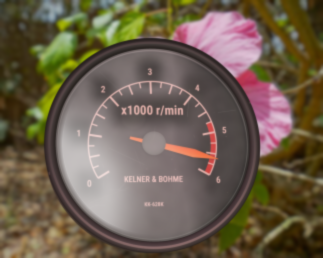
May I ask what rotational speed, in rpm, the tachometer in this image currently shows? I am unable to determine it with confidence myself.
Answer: 5625 rpm
